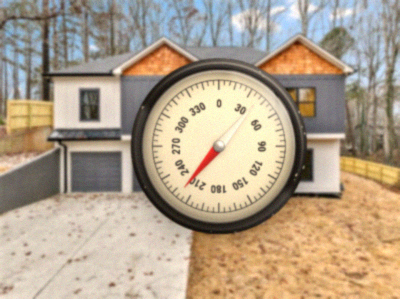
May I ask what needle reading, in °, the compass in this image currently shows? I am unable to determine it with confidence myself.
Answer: 220 °
